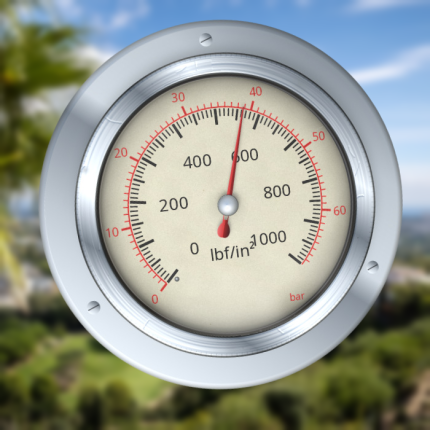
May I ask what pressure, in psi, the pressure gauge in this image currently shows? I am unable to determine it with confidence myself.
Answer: 560 psi
